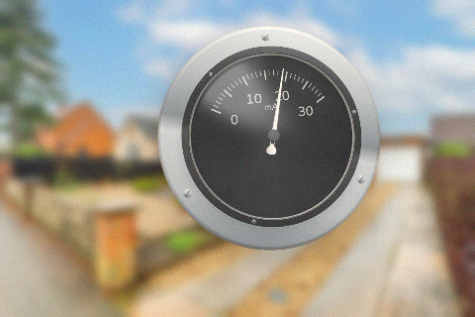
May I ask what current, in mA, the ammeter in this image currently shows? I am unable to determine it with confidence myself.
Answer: 19 mA
